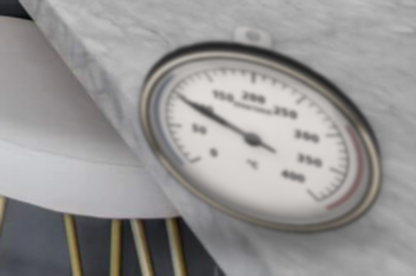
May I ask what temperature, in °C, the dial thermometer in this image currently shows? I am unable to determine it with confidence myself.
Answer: 100 °C
